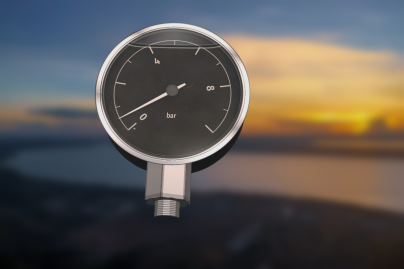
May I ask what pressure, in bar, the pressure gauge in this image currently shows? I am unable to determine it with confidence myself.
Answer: 0.5 bar
